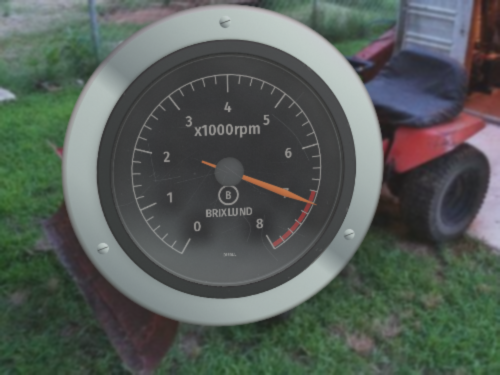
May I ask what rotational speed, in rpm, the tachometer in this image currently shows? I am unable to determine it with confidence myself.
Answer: 7000 rpm
